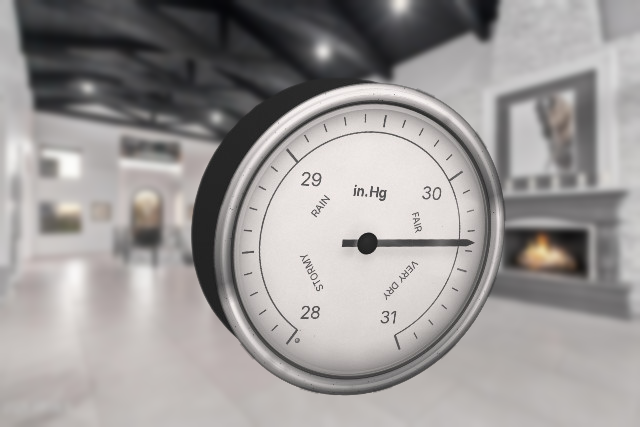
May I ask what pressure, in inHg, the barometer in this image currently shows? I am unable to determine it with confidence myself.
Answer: 30.35 inHg
